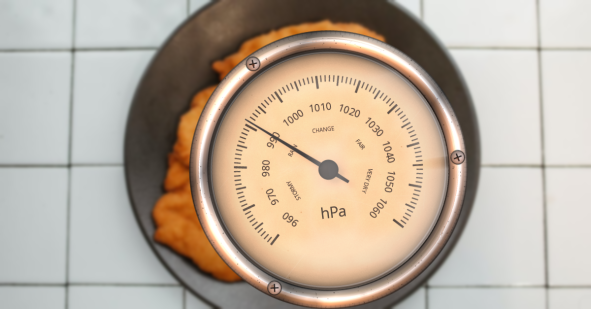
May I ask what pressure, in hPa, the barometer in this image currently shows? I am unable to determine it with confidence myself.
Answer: 991 hPa
